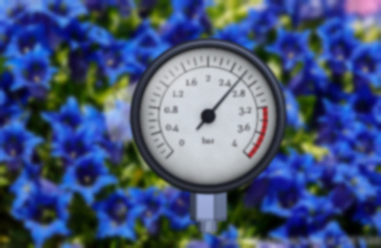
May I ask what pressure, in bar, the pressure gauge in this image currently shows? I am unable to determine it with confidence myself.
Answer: 2.6 bar
